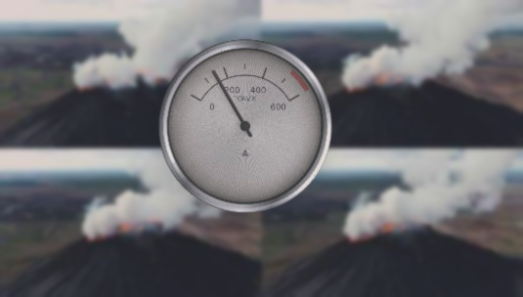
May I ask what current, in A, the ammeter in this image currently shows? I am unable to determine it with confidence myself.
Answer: 150 A
